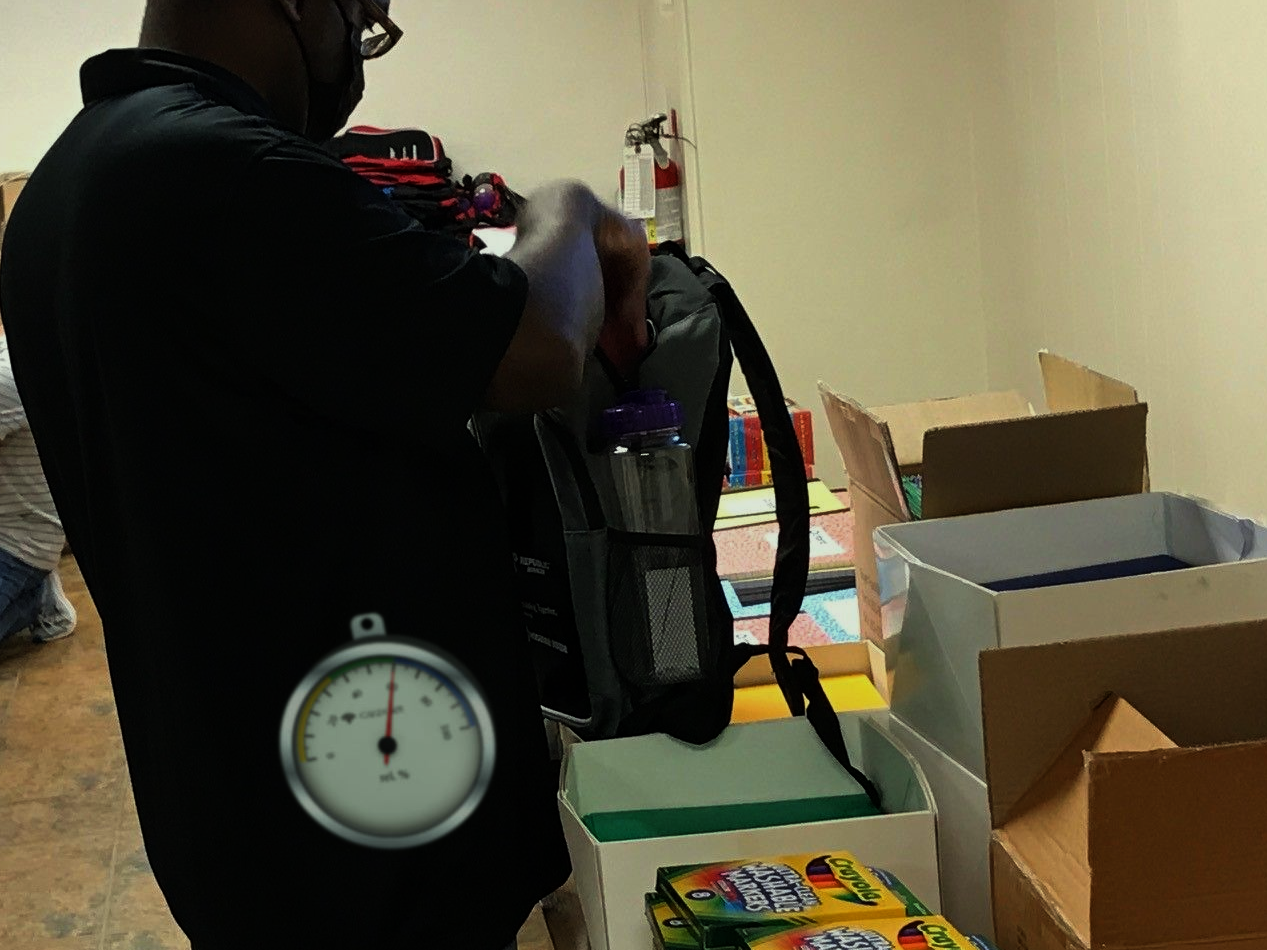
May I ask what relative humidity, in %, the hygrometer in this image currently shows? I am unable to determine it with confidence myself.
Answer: 60 %
